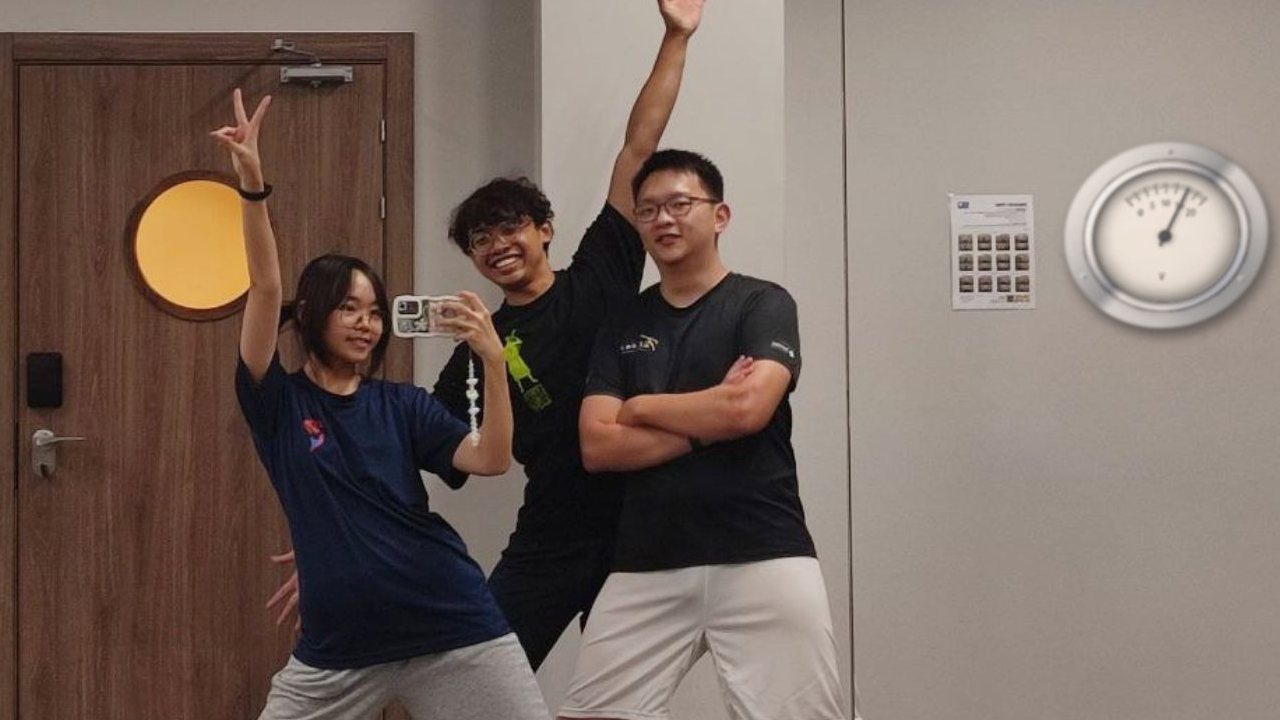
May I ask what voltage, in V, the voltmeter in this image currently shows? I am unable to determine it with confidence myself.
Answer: 15 V
